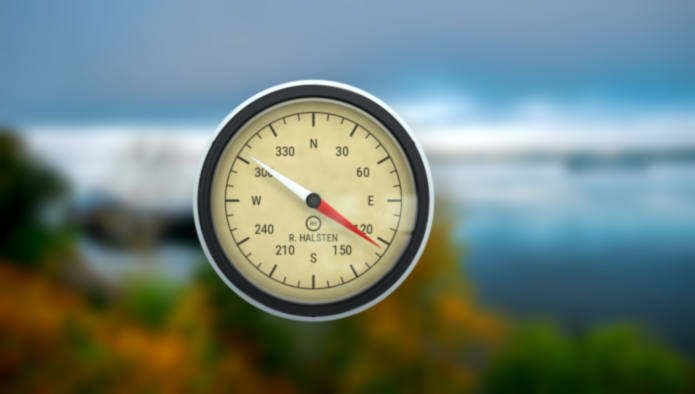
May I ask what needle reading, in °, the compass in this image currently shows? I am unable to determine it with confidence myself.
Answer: 125 °
